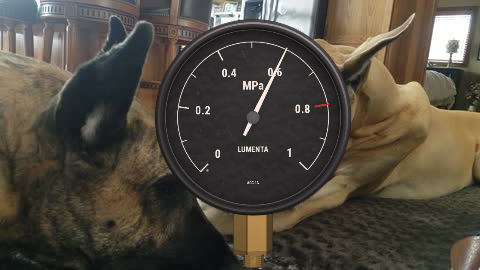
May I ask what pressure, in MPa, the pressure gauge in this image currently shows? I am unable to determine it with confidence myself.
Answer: 0.6 MPa
